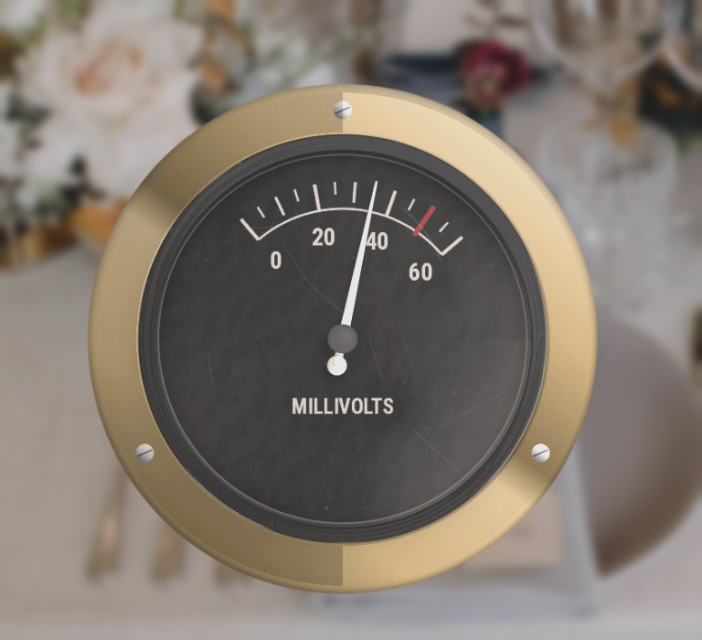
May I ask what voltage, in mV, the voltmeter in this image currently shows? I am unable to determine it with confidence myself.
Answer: 35 mV
